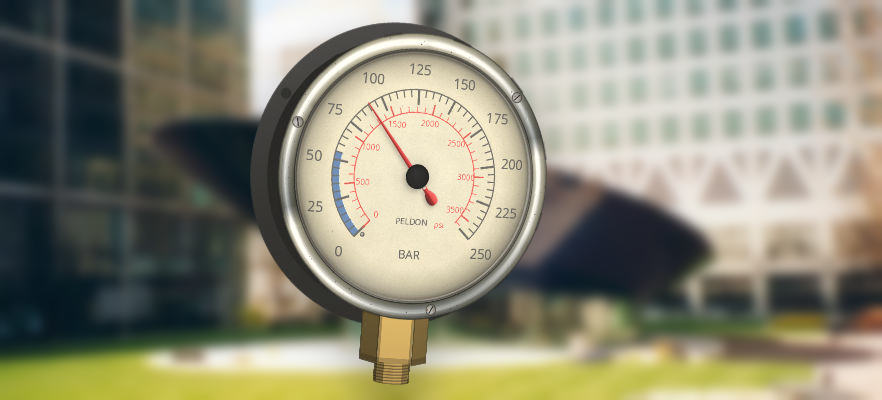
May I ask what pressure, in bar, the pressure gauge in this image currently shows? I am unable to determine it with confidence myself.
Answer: 90 bar
